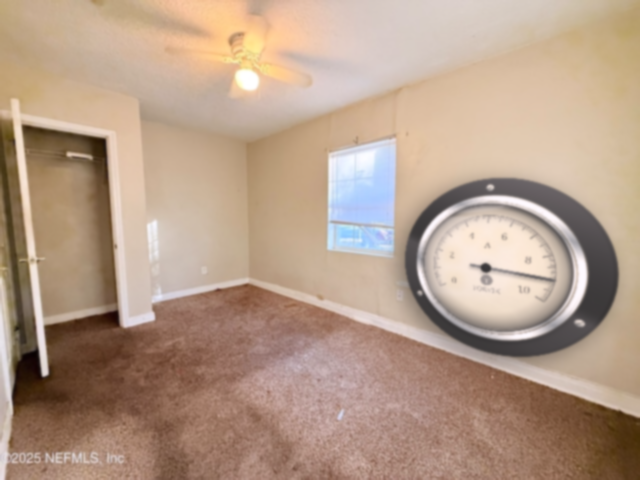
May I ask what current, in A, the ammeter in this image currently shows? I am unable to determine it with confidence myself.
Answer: 9 A
